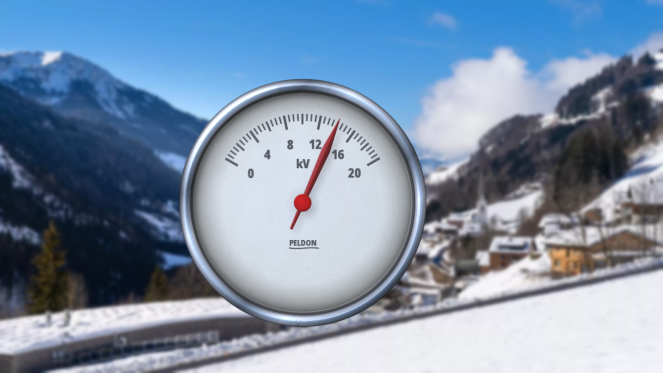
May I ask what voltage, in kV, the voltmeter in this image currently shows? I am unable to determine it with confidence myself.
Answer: 14 kV
